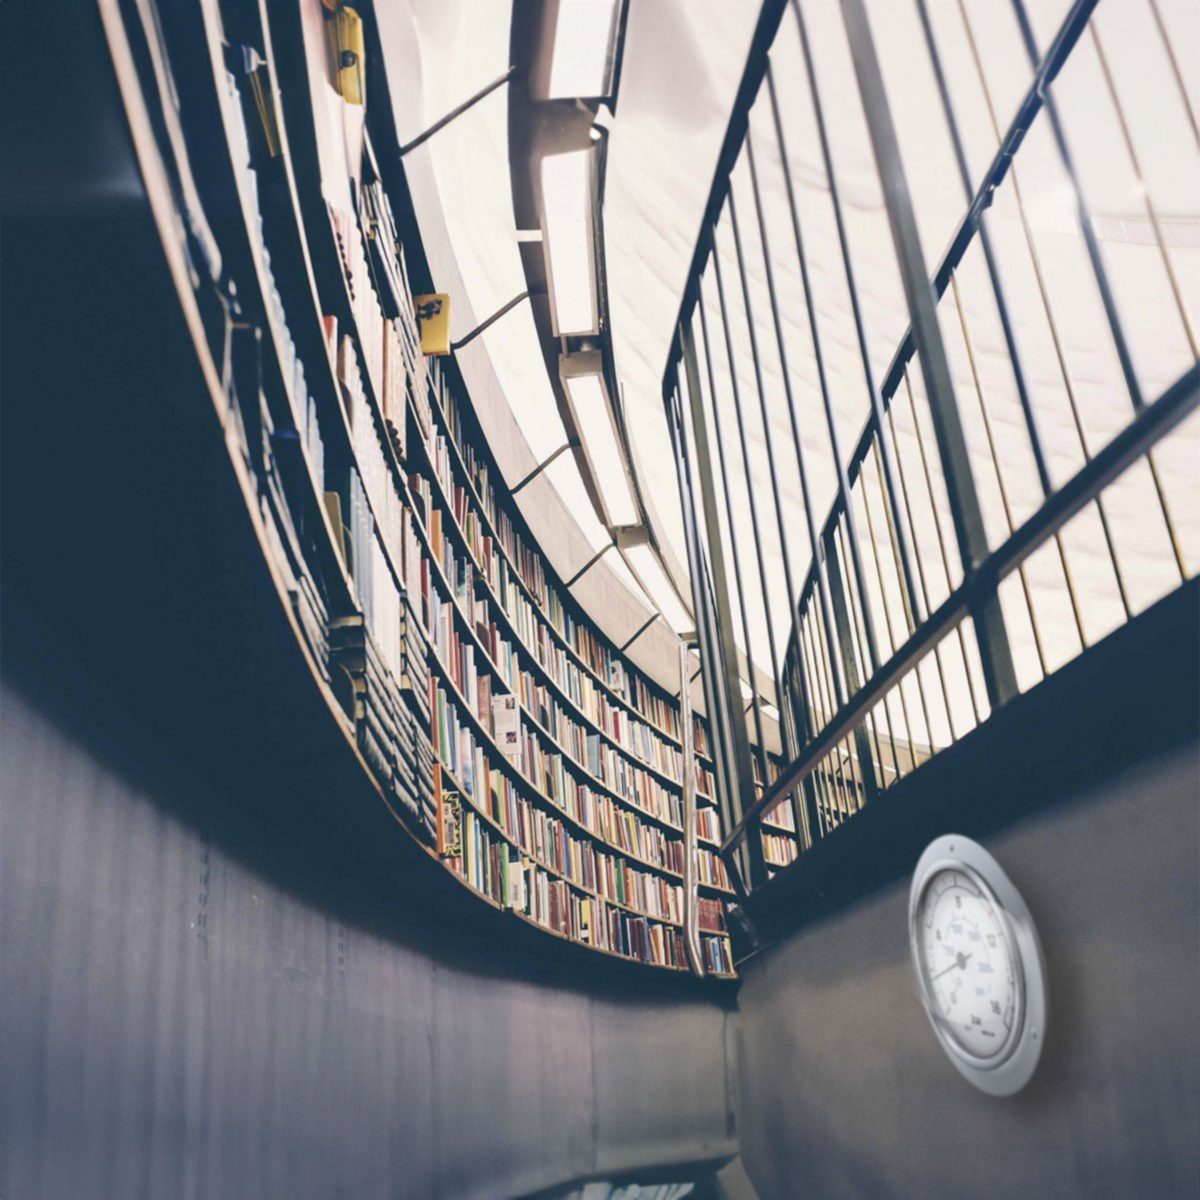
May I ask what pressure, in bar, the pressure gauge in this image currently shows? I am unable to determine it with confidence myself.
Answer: 1.5 bar
